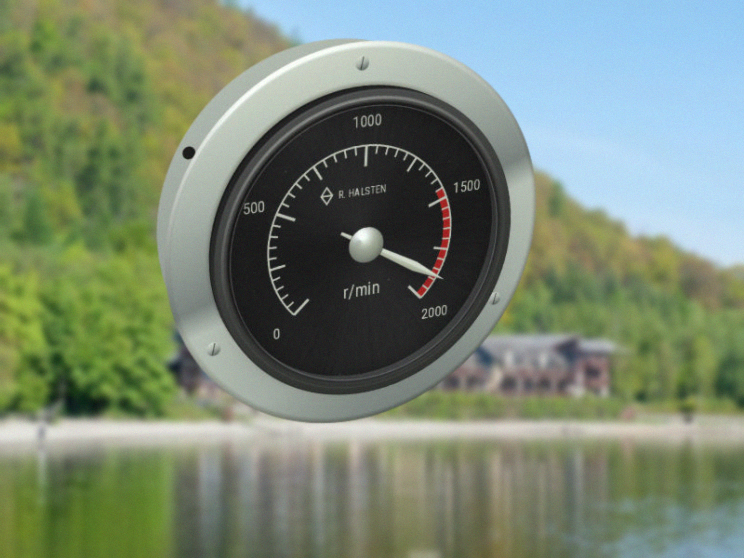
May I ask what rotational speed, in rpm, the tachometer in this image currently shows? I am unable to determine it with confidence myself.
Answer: 1875 rpm
